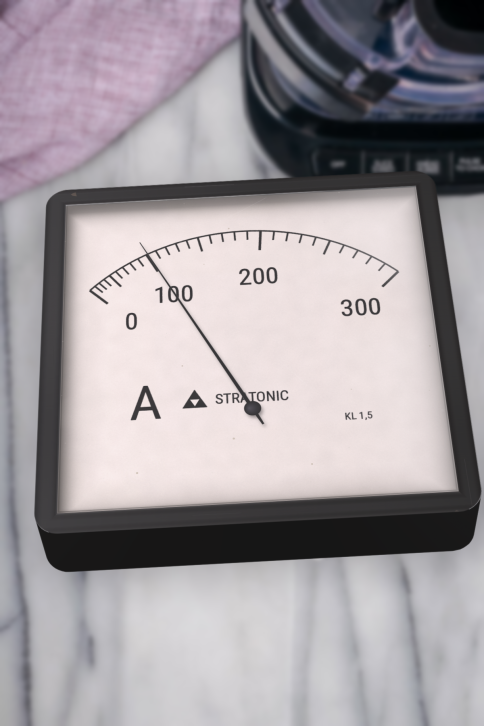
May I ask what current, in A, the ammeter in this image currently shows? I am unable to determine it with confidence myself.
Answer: 100 A
